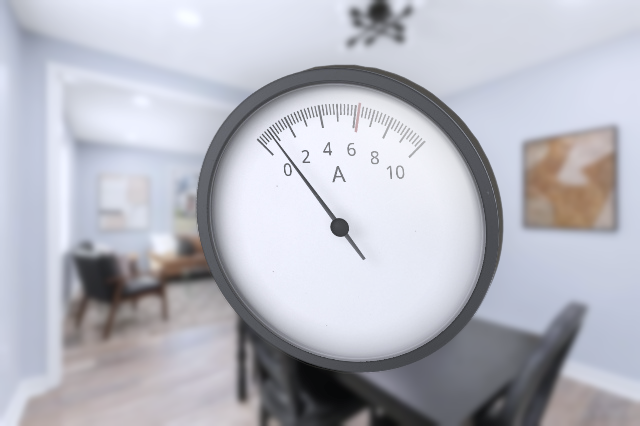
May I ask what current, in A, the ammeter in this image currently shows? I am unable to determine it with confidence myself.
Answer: 1 A
